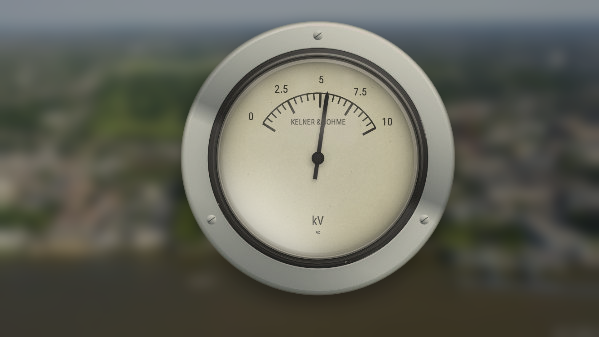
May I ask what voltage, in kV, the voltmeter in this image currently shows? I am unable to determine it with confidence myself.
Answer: 5.5 kV
